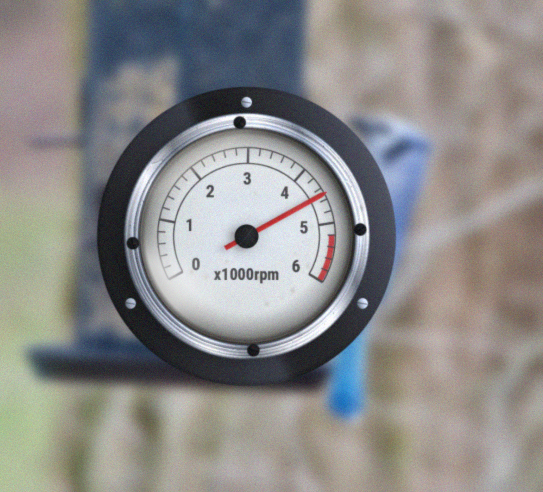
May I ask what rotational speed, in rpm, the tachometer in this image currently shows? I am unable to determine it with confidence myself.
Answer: 4500 rpm
